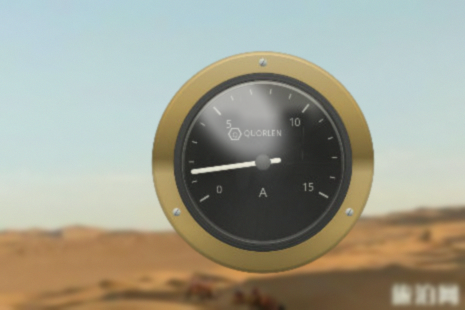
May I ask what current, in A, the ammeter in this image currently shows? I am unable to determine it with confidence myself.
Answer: 1.5 A
